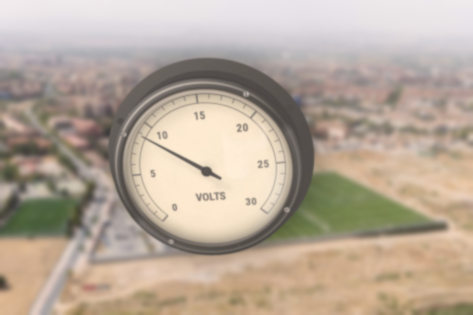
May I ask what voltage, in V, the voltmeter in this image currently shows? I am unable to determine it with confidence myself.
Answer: 9 V
